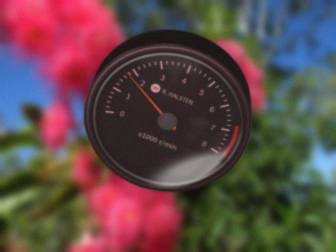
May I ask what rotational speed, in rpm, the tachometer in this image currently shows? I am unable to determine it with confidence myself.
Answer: 1800 rpm
